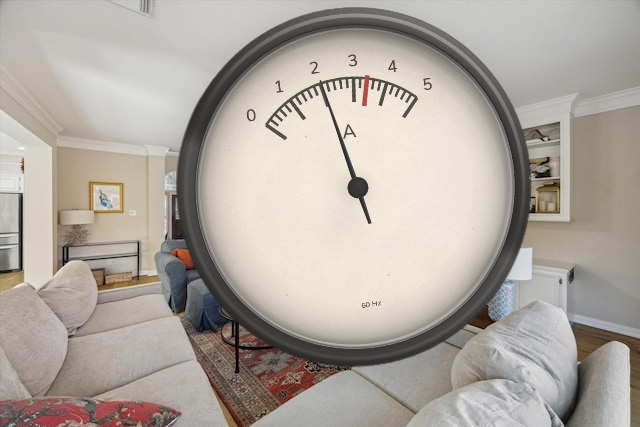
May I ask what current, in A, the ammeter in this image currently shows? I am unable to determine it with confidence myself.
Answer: 2 A
